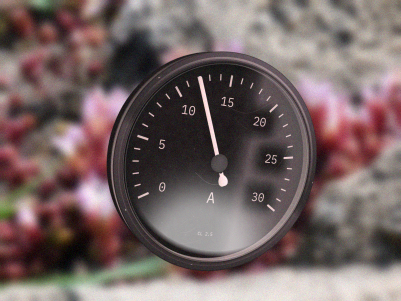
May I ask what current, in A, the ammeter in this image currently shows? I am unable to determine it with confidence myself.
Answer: 12 A
